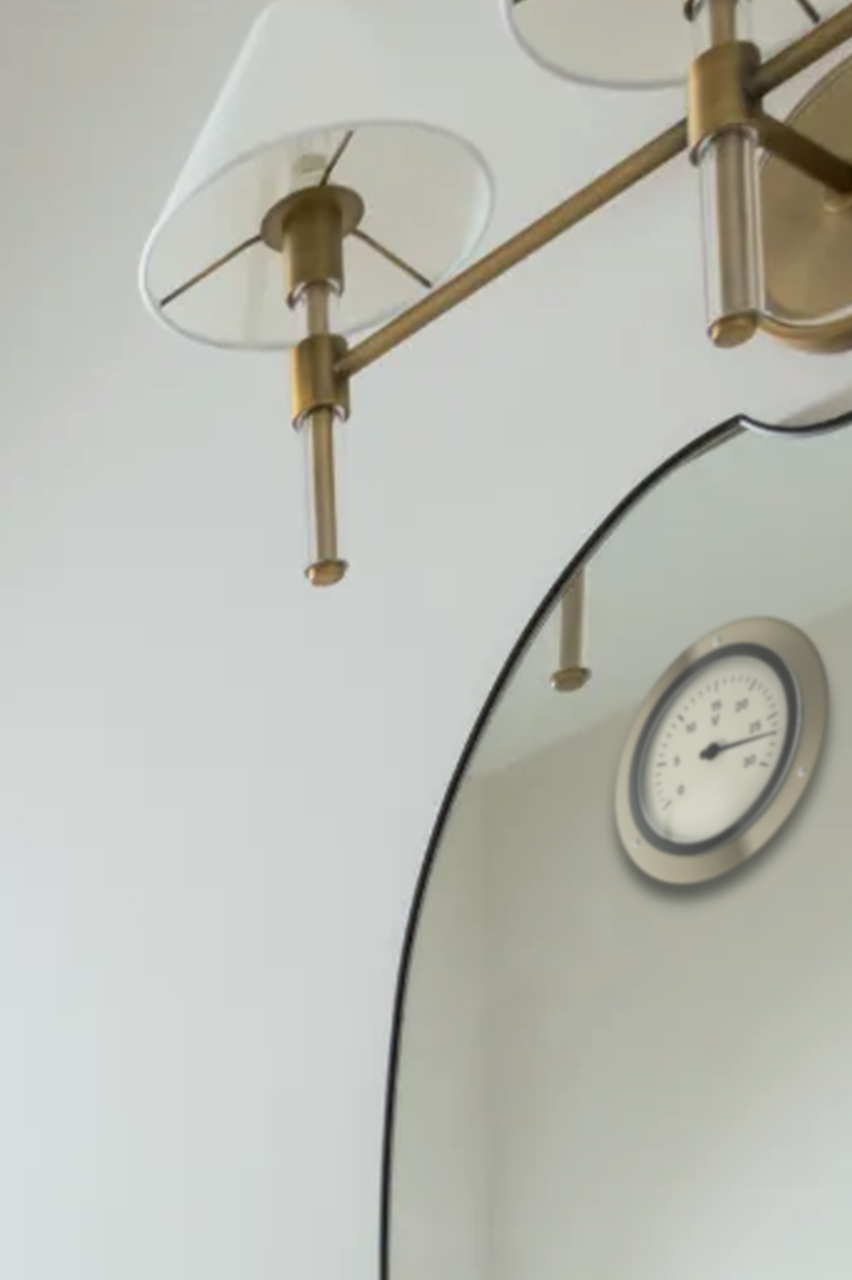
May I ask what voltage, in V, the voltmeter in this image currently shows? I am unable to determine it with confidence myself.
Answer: 27 V
